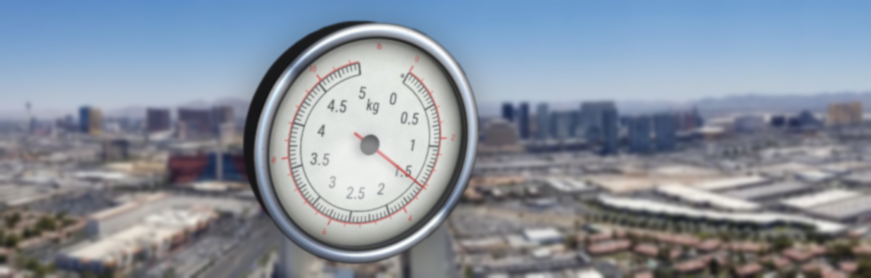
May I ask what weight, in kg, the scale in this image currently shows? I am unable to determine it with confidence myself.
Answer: 1.5 kg
